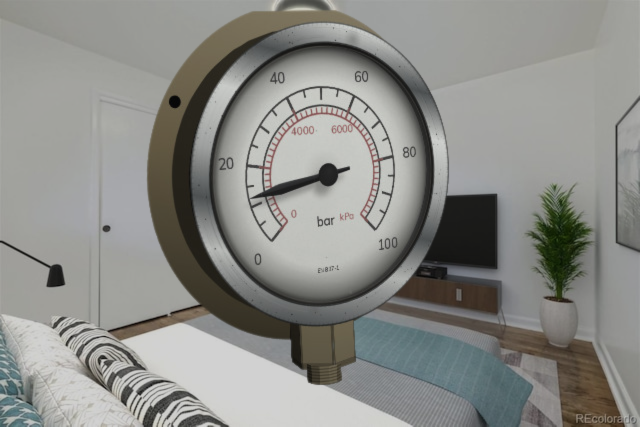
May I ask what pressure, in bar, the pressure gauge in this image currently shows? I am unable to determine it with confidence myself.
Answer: 12.5 bar
